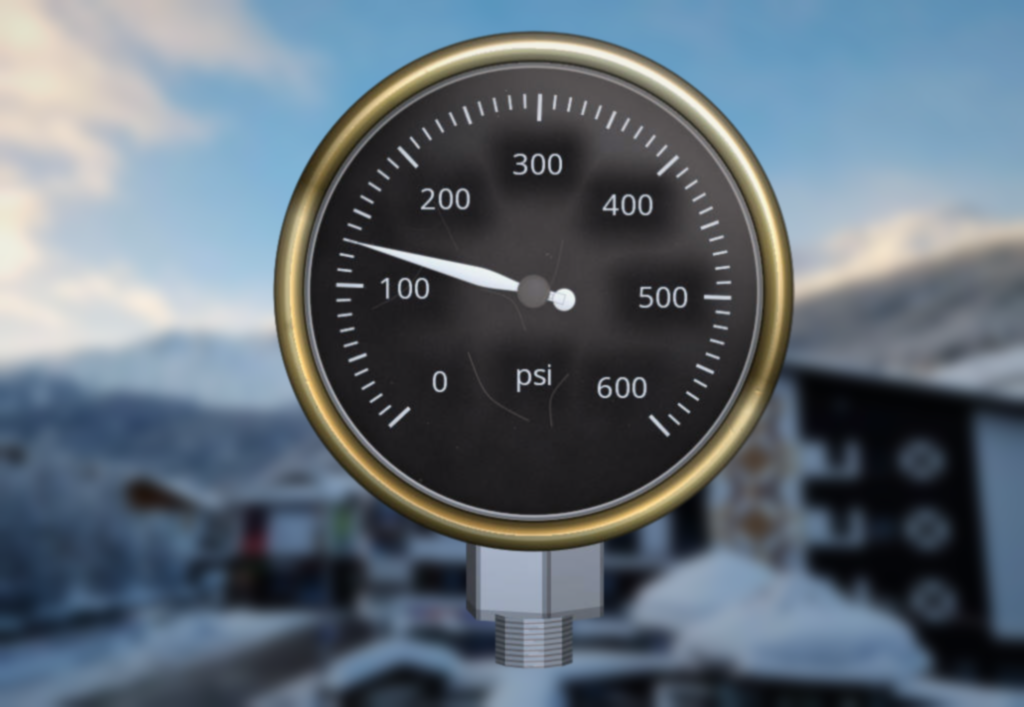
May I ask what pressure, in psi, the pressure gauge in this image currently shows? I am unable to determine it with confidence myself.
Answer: 130 psi
